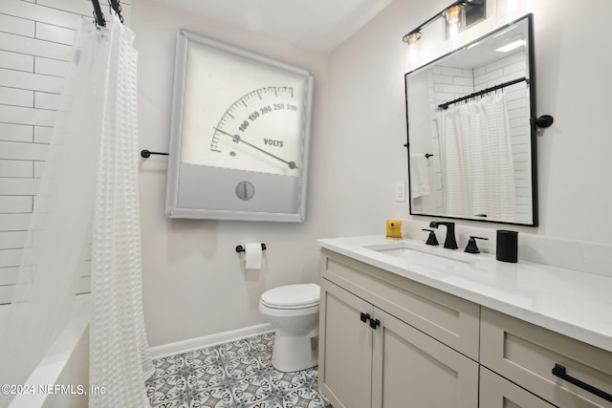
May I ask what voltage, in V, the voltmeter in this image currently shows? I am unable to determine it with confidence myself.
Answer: 50 V
